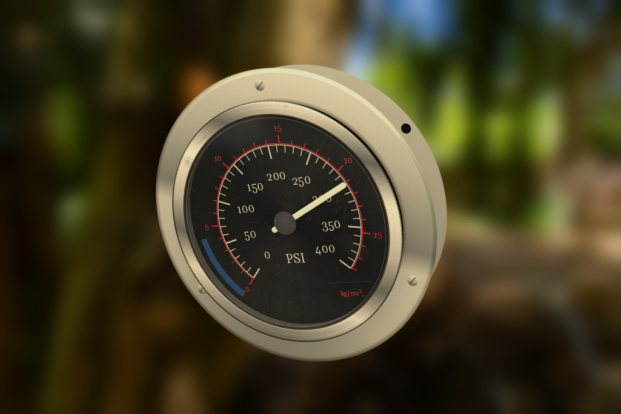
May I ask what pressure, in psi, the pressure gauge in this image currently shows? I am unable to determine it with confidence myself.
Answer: 300 psi
